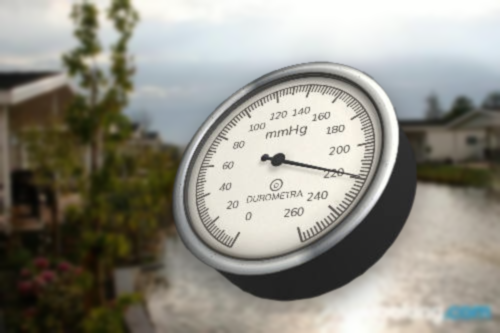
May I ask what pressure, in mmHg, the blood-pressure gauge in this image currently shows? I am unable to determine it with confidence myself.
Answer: 220 mmHg
